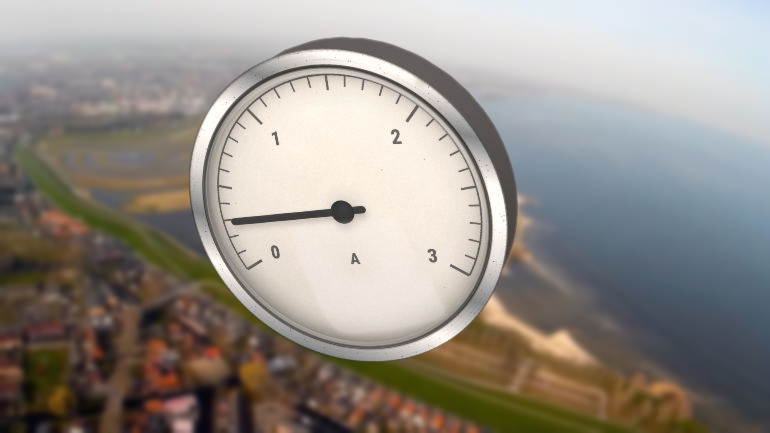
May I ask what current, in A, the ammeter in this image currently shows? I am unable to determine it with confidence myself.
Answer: 0.3 A
